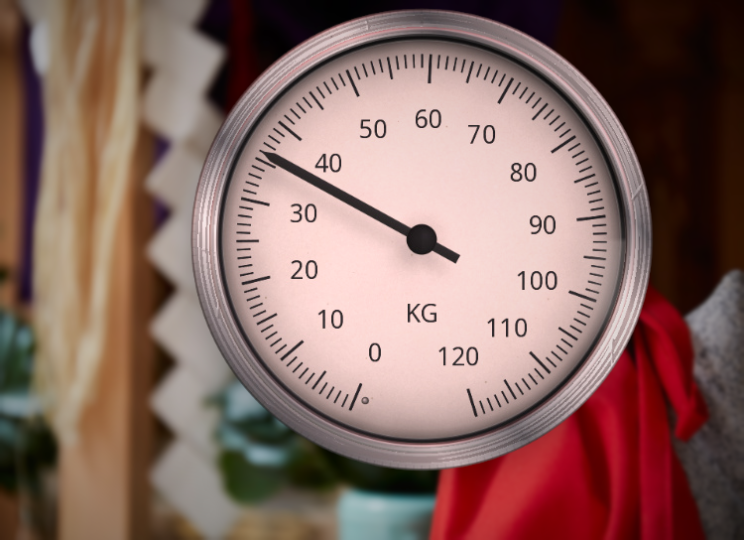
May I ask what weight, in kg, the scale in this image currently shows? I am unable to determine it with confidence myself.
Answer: 36 kg
